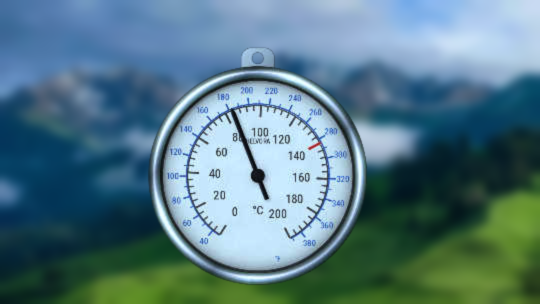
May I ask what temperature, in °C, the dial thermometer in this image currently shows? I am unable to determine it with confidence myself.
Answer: 84 °C
